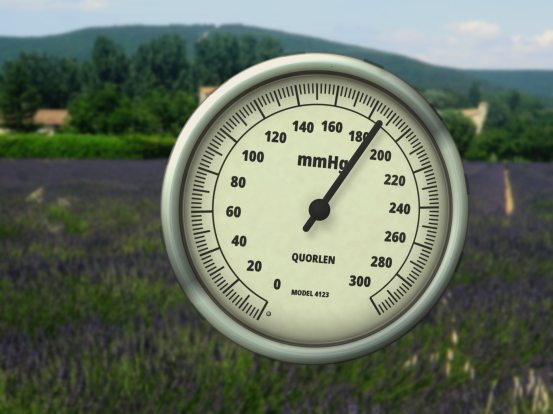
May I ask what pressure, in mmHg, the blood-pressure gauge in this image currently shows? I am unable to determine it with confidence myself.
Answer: 186 mmHg
